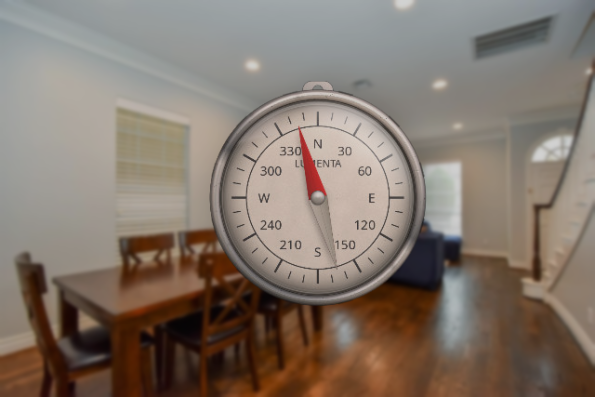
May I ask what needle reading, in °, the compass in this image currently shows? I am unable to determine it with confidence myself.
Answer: 345 °
